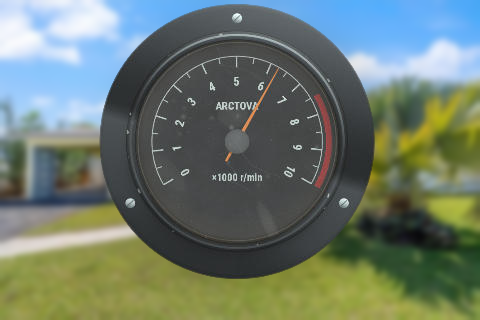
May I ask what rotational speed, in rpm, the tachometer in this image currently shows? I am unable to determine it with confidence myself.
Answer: 6250 rpm
